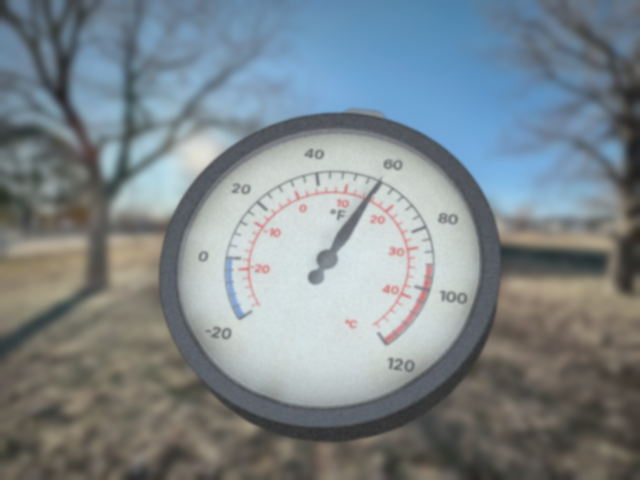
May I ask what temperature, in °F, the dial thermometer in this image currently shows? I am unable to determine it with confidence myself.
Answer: 60 °F
